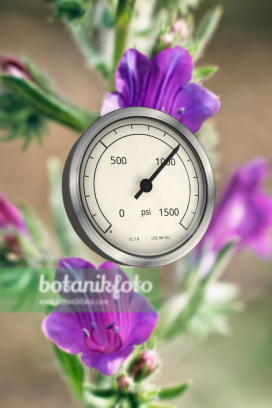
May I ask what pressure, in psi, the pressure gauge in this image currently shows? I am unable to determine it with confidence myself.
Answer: 1000 psi
